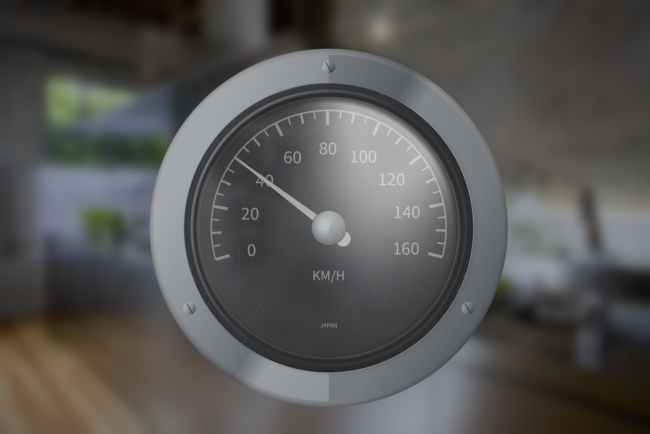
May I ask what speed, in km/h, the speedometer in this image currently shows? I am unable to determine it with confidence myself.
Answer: 40 km/h
